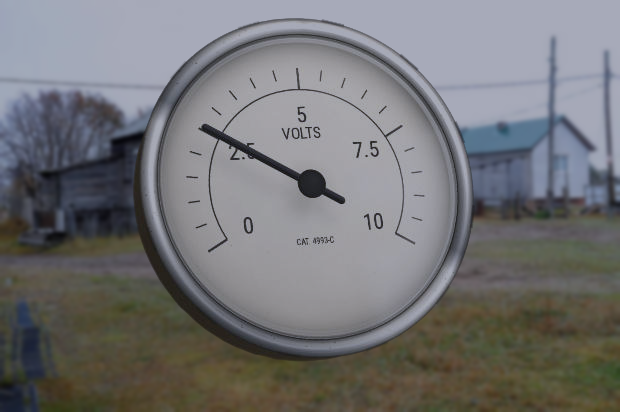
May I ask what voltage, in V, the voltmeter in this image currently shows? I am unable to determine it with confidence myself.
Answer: 2.5 V
